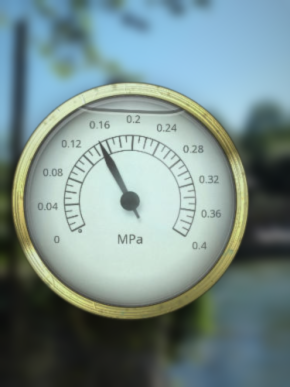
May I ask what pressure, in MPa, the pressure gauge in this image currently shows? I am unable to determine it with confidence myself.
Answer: 0.15 MPa
